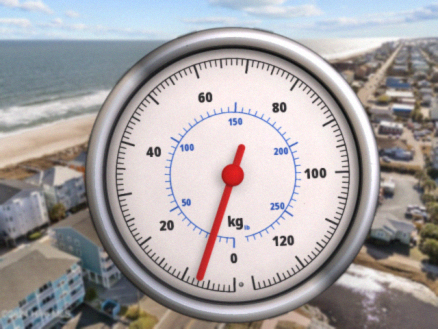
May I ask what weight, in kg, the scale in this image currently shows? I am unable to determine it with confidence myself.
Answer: 7 kg
